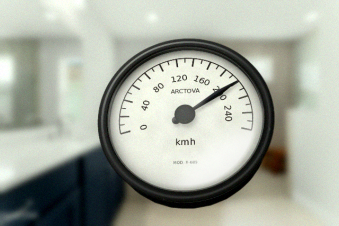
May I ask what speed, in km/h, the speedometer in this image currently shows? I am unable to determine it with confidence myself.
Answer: 200 km/h
